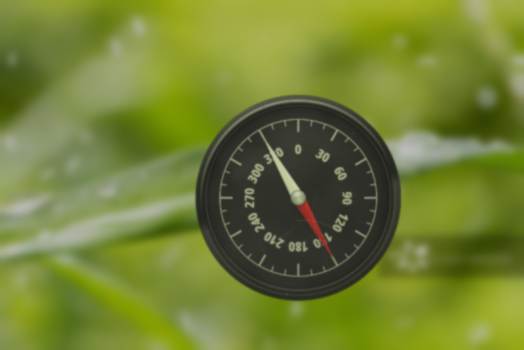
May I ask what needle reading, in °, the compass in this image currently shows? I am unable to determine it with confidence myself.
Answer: 150 °
